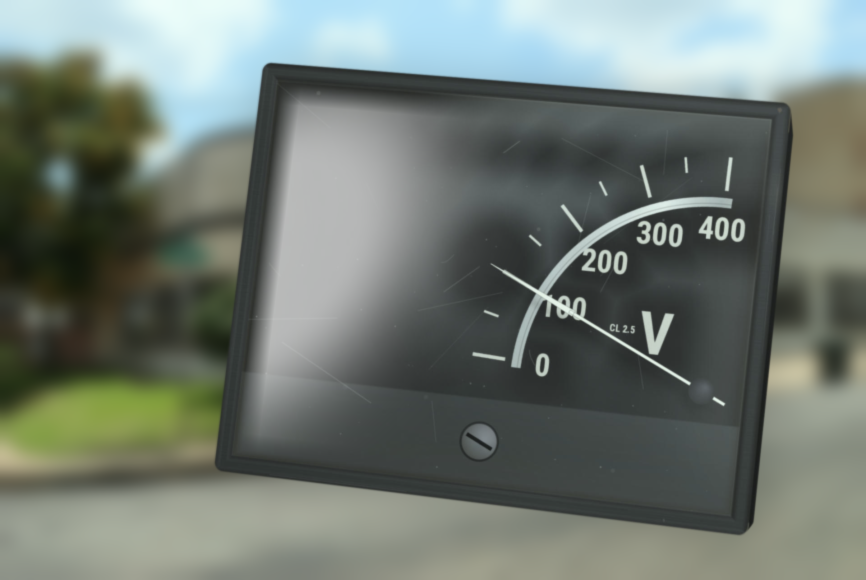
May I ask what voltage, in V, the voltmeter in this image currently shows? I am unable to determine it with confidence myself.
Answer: 100 V
